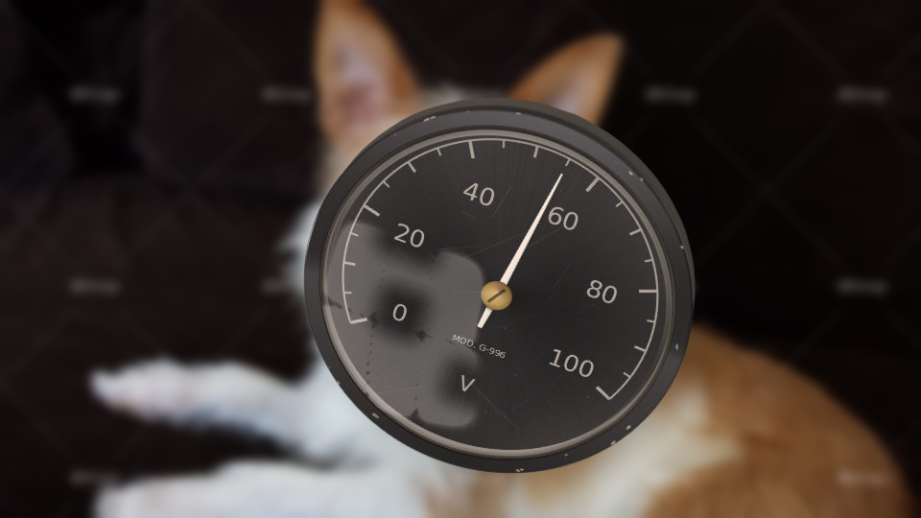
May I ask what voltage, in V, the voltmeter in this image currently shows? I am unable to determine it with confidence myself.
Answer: 55 V
